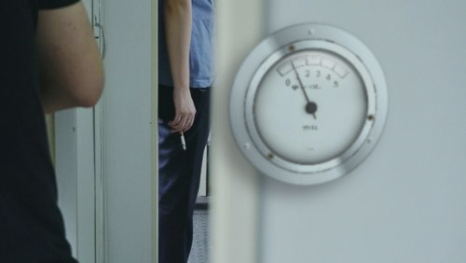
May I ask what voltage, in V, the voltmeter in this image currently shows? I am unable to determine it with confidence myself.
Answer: 1 V
